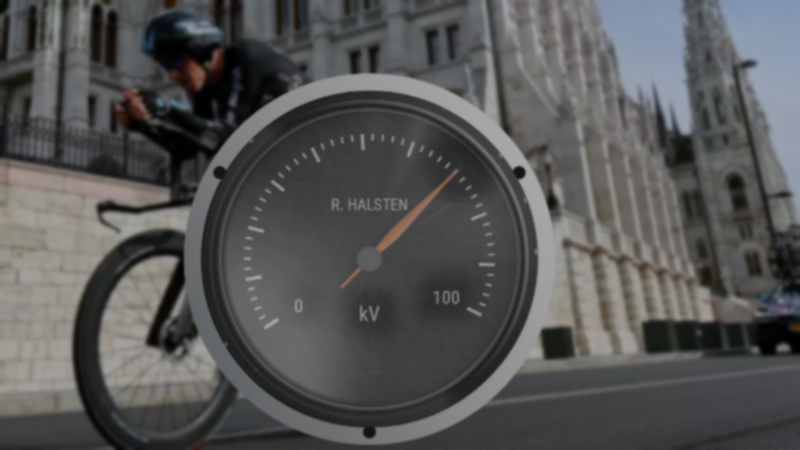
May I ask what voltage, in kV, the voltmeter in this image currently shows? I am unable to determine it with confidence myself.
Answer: 70 kV
